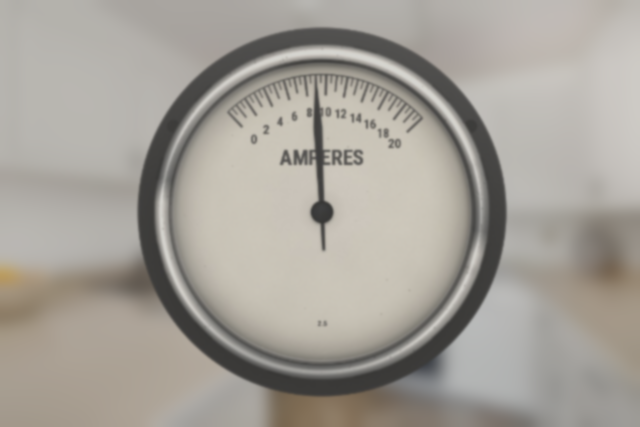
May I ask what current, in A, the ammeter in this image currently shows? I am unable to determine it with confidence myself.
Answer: 9 A
